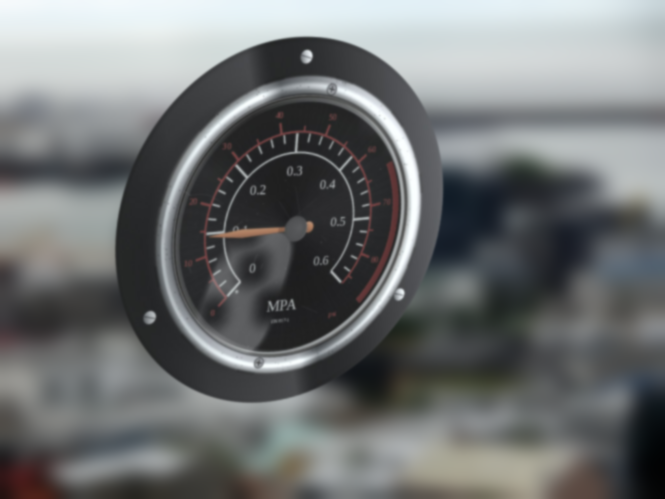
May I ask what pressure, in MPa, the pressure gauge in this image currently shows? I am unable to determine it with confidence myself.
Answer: 0.1 MPa
